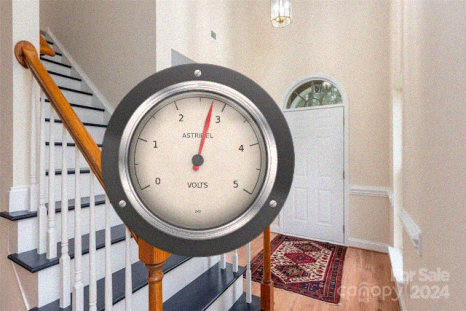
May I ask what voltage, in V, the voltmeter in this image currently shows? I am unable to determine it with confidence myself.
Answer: 2.75 V
